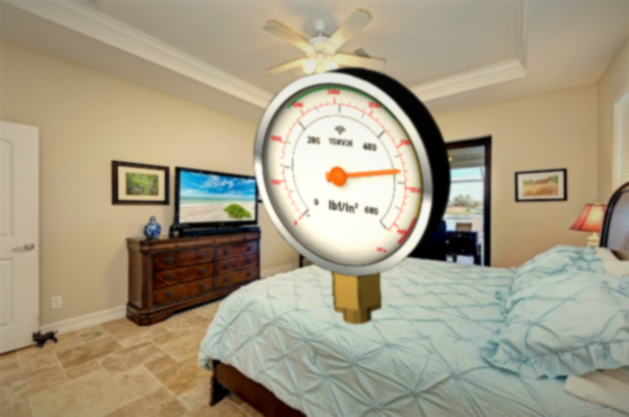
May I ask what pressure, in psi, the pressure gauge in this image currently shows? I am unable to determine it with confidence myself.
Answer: 475 psi
